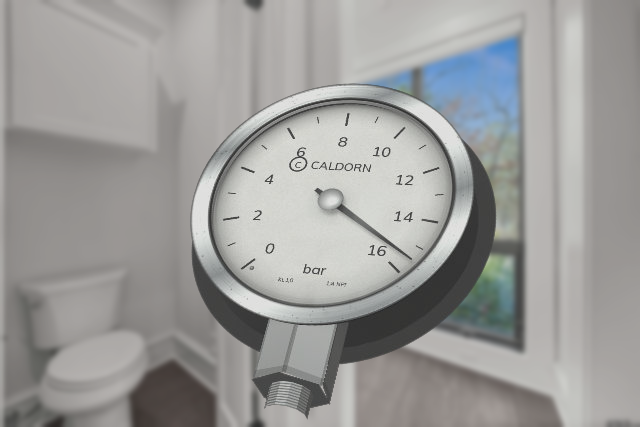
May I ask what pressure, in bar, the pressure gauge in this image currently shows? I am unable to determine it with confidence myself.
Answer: 15.5 bar
